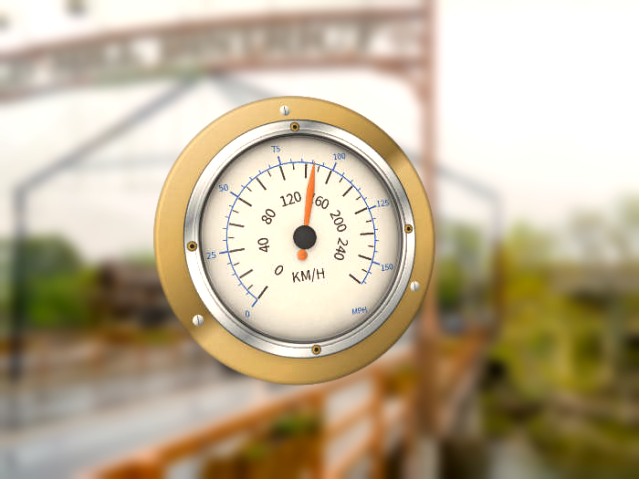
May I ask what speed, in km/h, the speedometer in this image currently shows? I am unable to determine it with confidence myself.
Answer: 145 km/h
